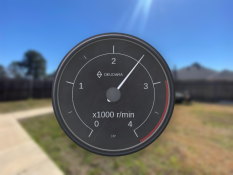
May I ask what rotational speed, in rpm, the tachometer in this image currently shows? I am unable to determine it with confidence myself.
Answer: 2500 rpm
